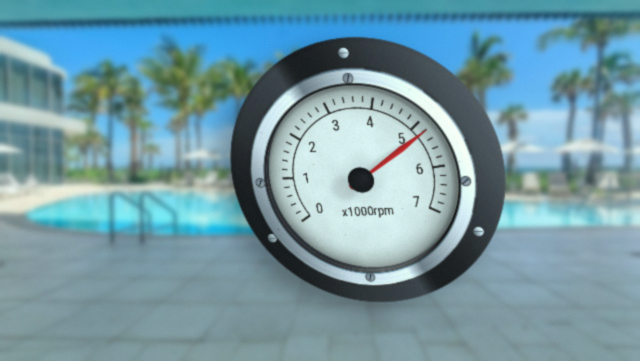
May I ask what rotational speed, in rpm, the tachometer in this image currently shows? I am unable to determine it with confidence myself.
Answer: 5200 rpm
